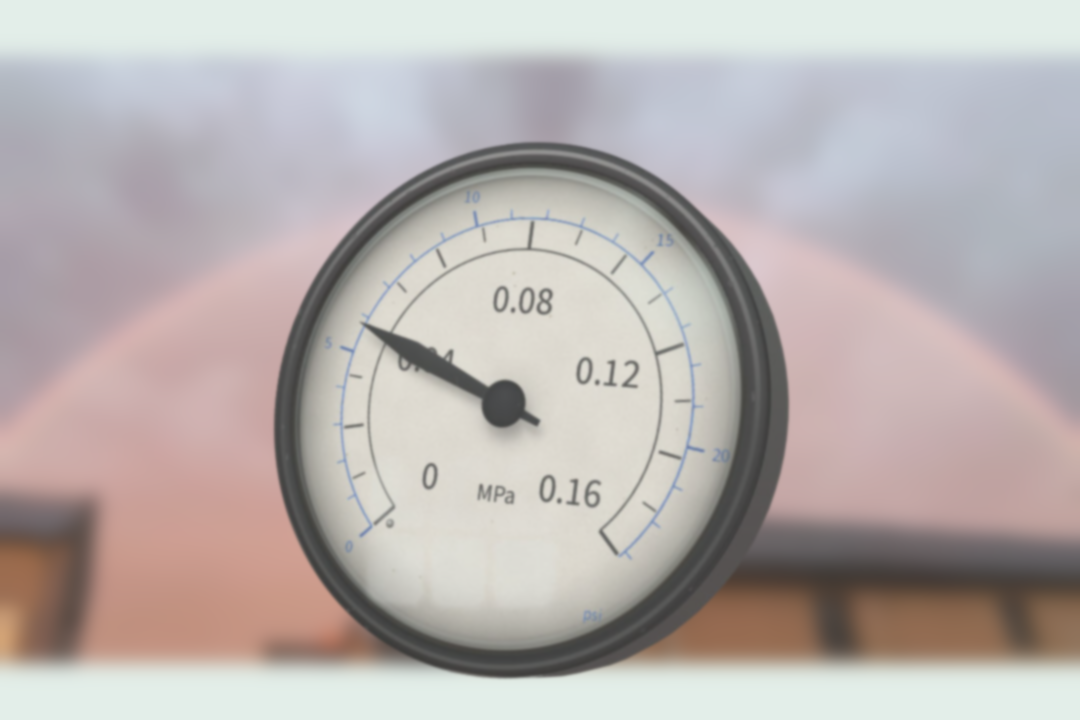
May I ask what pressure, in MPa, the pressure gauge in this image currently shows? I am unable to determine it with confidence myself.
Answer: 0.04 MPa
